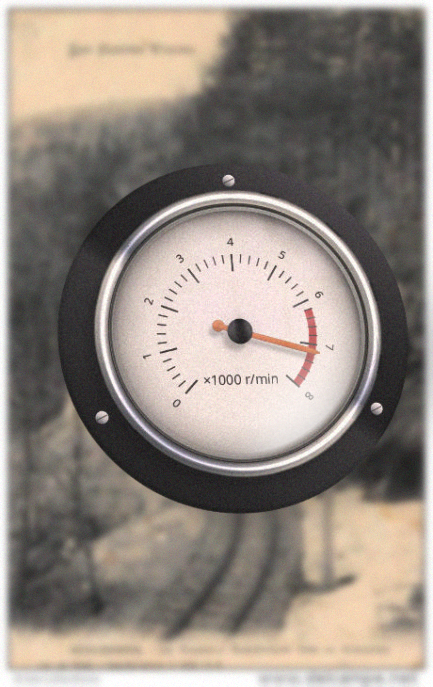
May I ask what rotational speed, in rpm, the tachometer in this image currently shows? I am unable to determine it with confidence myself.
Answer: 7200 rpm
